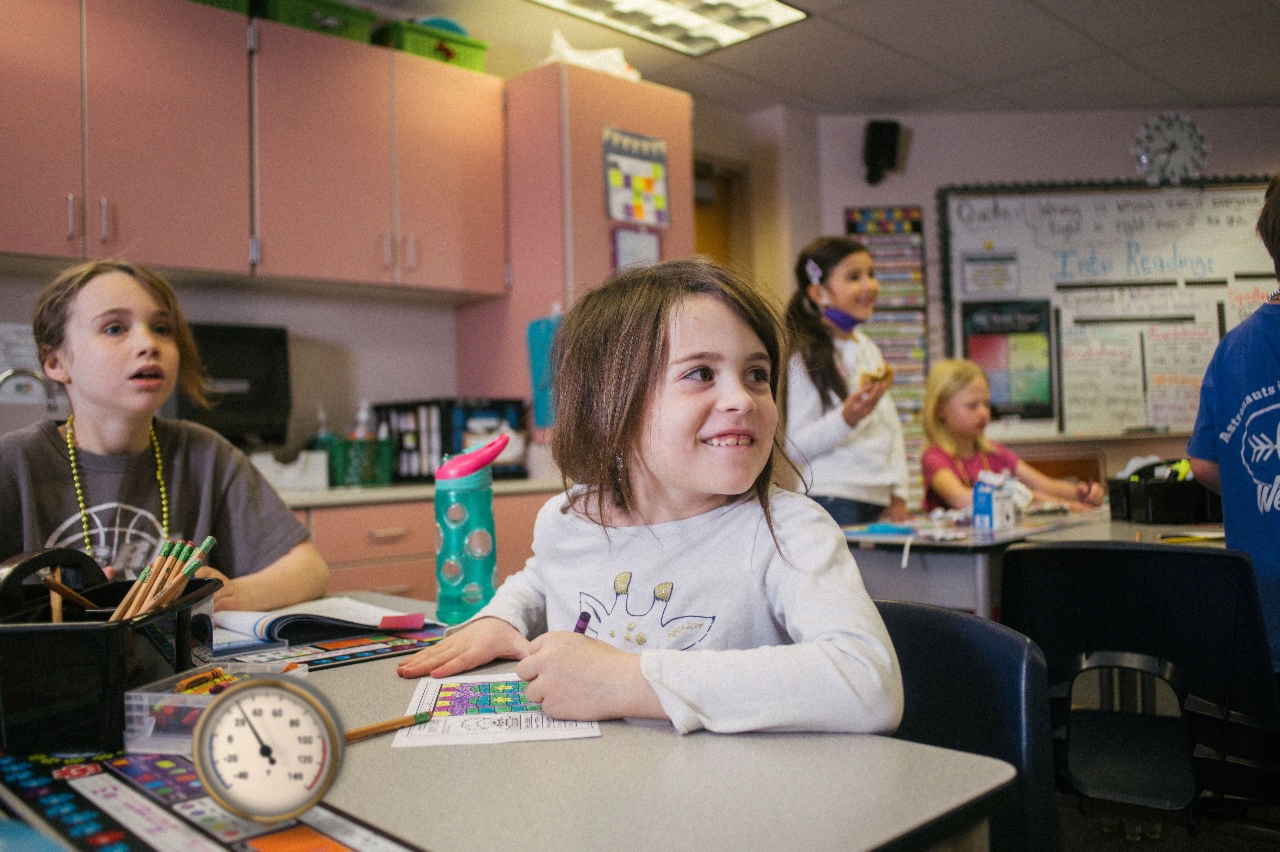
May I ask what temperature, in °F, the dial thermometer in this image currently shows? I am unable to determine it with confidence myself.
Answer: 30 °F
